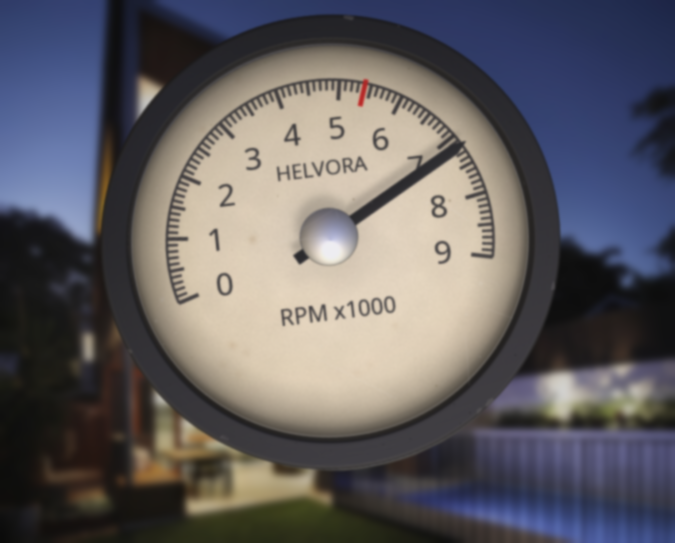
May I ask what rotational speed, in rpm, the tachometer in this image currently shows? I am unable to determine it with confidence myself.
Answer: 7200 rpm
